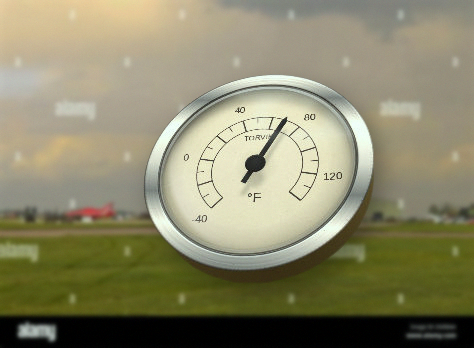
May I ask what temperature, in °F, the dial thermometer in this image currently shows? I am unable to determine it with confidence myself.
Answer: 70 °F
